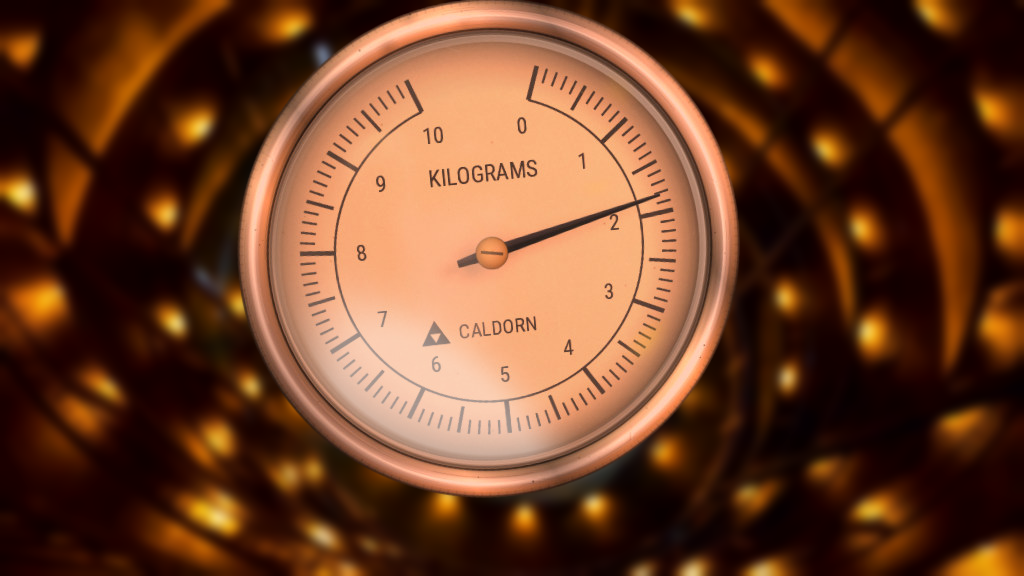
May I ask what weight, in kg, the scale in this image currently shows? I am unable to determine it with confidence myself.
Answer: 1.8 kg
